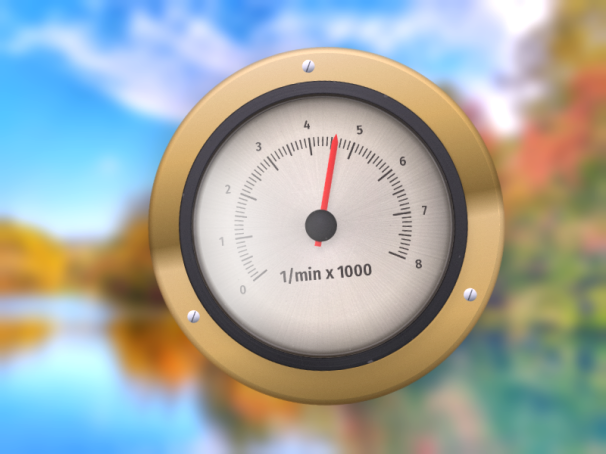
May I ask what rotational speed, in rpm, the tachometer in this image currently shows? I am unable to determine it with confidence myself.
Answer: 4600 rpm
